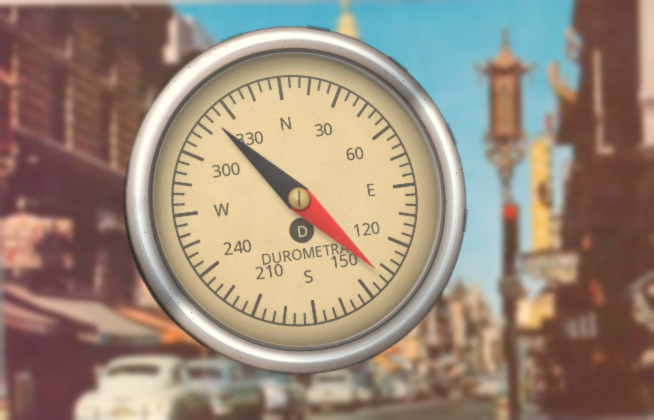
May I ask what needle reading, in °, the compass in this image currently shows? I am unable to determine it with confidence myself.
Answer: 140 °
